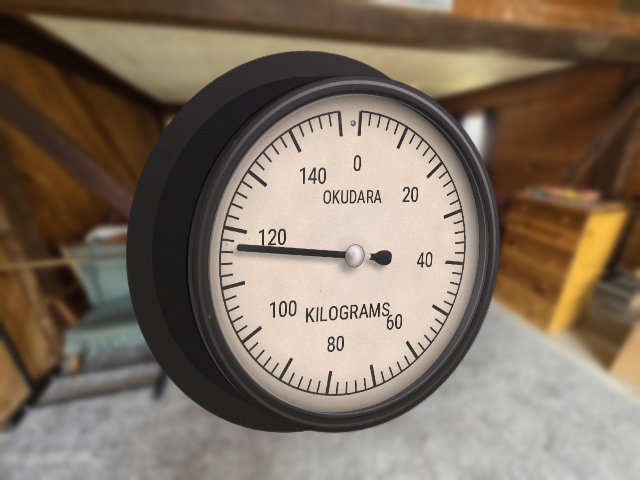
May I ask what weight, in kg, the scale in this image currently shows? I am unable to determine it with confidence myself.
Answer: 117 kg
